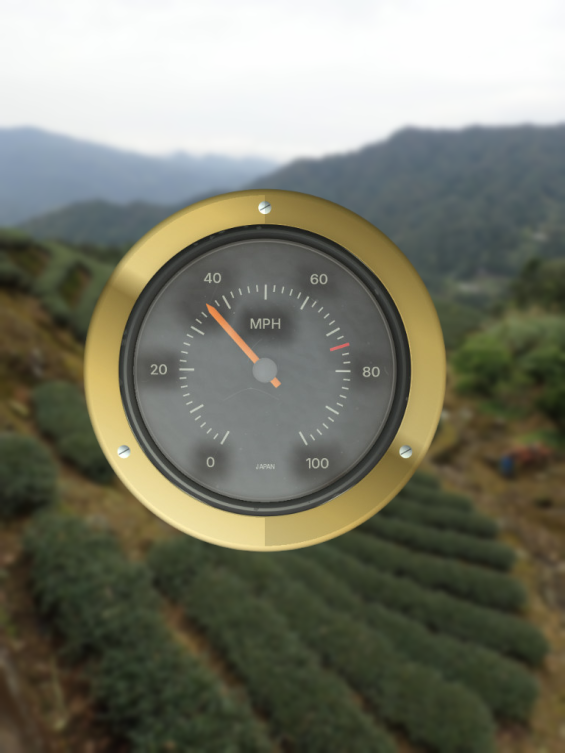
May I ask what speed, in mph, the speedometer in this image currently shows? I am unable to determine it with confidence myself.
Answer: 36 mph
